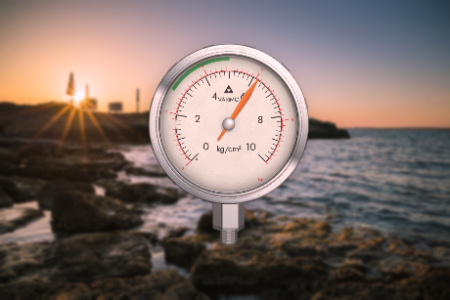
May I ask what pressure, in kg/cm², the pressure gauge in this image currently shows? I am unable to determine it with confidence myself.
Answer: 6.2 kg/cm²
